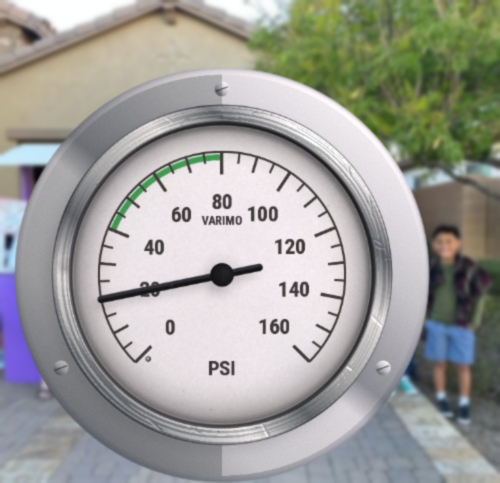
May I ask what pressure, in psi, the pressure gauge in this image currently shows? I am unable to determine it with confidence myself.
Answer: 20 psi
